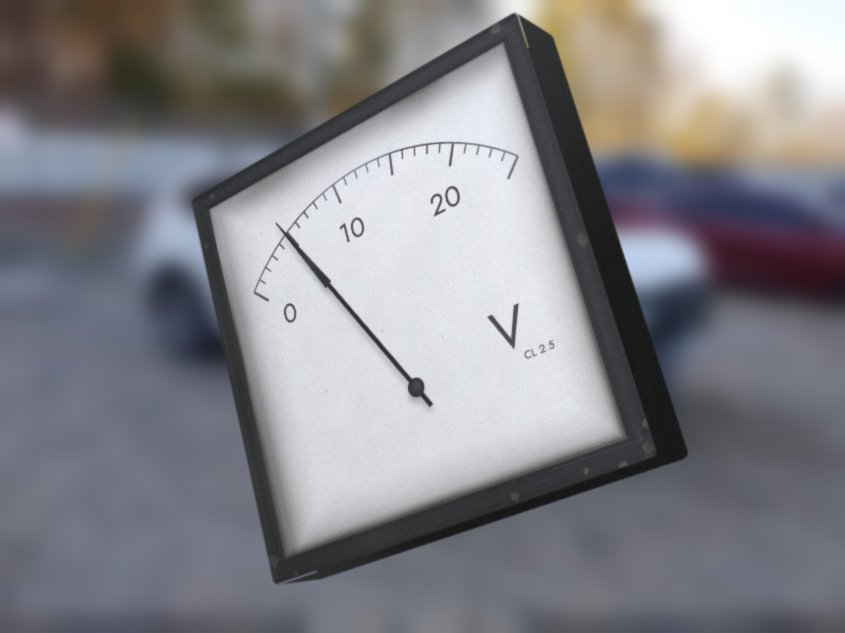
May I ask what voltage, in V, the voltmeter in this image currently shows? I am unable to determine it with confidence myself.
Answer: 5 V
